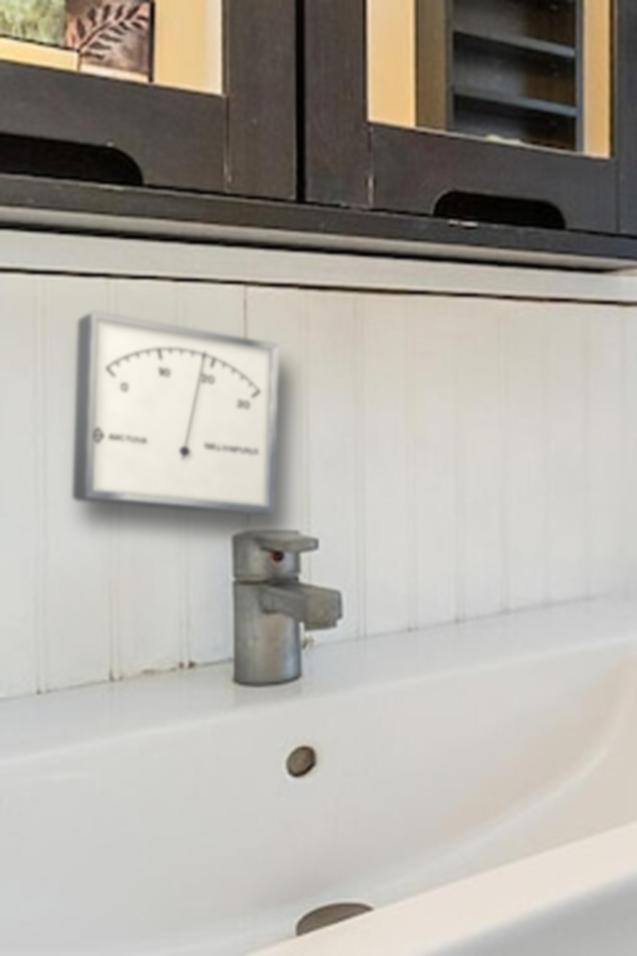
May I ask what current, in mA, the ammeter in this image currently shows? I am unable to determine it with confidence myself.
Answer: 18 mA
